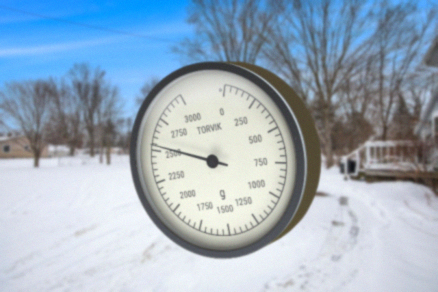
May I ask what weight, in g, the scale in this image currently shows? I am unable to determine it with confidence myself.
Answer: 2550 g
